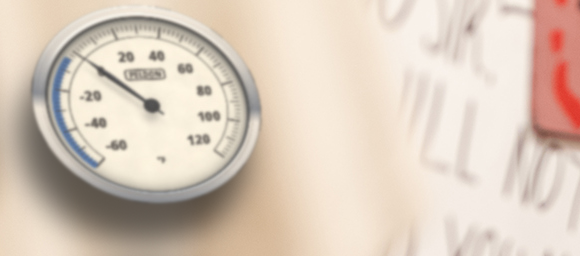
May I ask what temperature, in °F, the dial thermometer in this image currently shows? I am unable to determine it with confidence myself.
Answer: 0 °F
